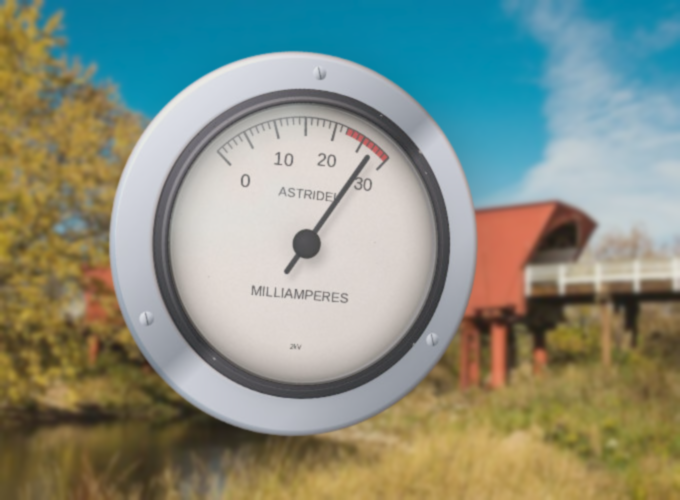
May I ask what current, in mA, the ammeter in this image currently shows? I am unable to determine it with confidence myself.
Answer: 27 mA
